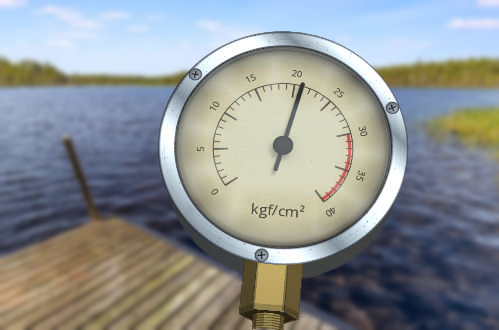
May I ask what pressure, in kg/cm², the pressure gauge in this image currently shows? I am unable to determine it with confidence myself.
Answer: 21 kg/cm²
